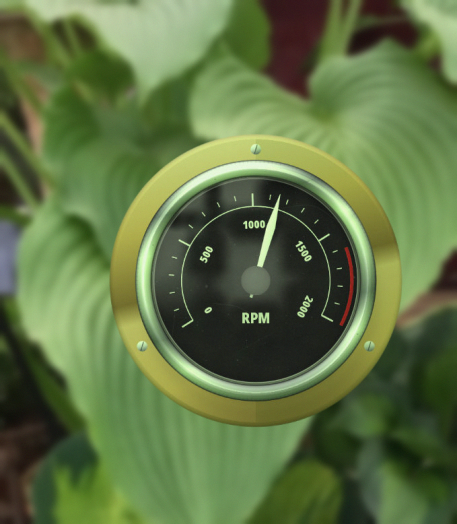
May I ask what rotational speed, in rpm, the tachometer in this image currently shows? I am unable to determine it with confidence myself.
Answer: 1150 rpm
